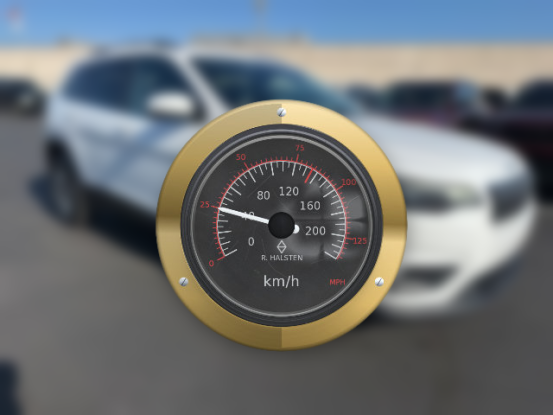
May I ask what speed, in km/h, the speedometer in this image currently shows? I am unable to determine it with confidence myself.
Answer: 40 km/h
